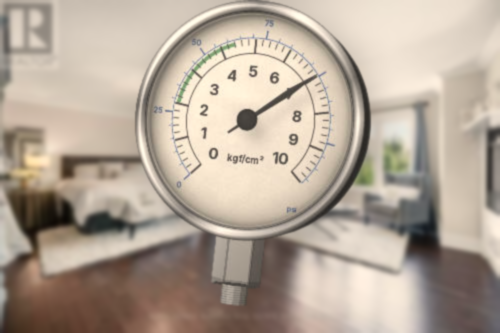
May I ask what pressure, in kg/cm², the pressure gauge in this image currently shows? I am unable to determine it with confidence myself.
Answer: 7 kg/cm²
